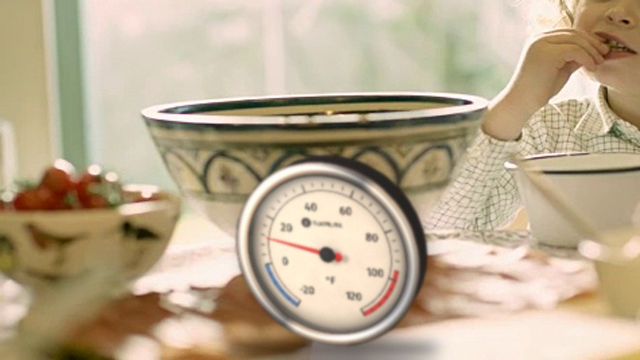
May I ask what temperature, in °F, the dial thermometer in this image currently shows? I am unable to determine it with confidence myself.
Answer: 12 °F
